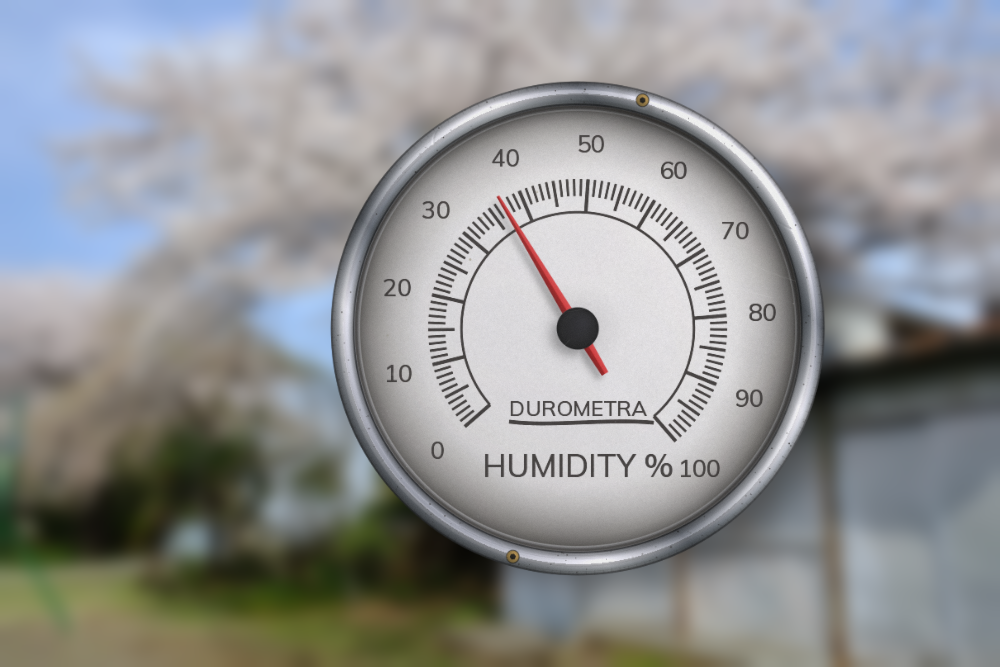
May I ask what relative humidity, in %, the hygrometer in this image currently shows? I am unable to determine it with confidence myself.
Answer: 37 %
